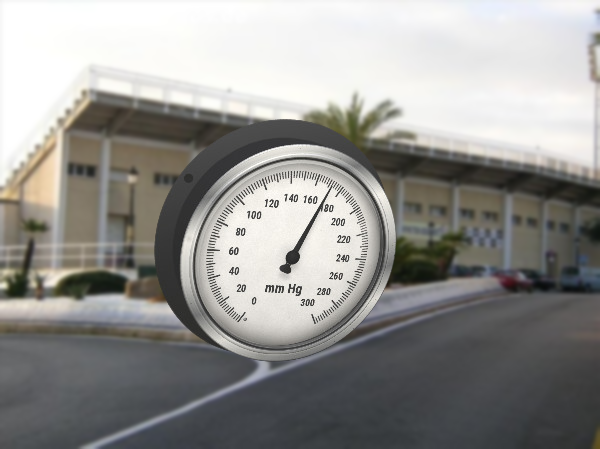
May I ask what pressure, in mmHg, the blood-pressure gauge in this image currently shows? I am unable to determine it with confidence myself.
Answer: 170 mmHg
